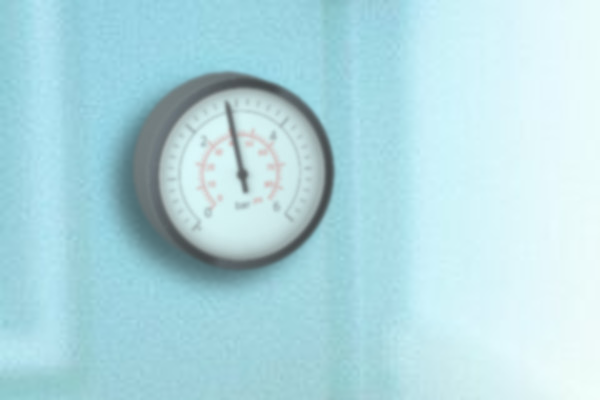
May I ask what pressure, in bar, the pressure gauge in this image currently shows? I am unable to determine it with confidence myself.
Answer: 2.8 bar
